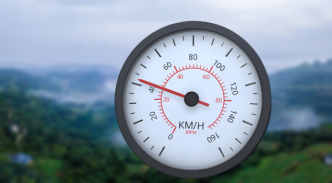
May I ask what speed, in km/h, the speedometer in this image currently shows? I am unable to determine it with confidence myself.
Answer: 42.5 km/h
